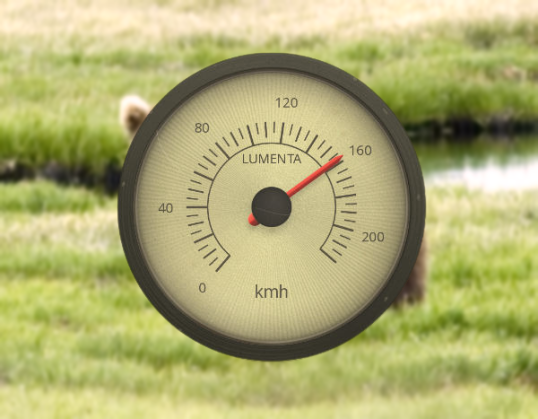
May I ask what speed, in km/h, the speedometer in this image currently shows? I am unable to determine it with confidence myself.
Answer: 157.5 km/h
